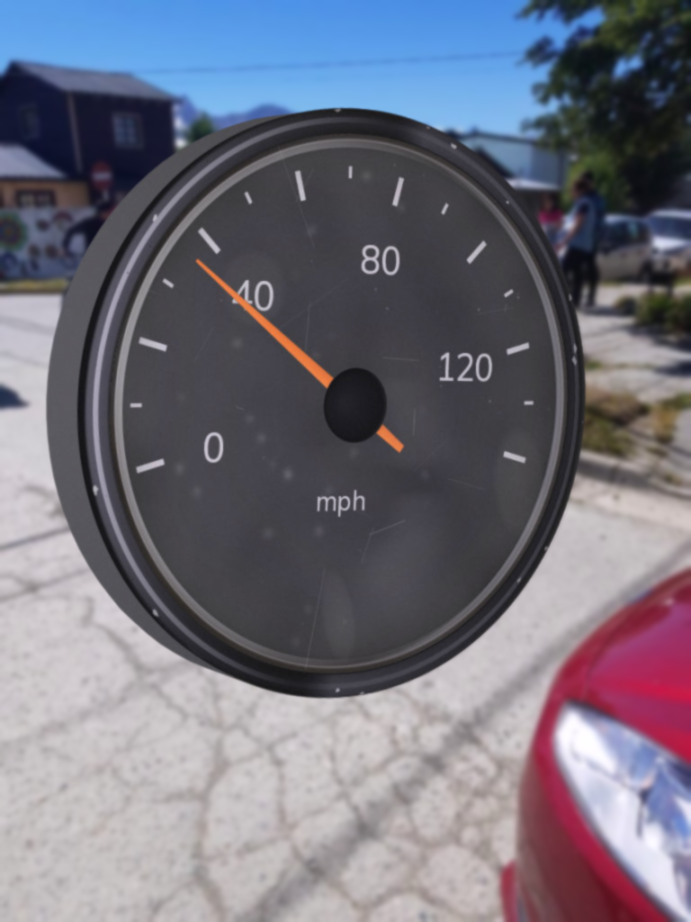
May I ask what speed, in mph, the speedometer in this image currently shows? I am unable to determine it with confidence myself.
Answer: 35 mph
